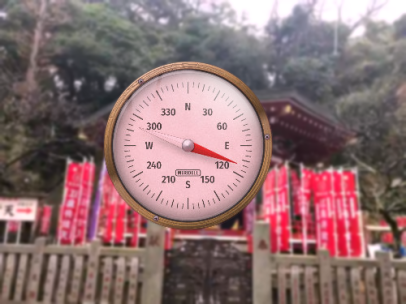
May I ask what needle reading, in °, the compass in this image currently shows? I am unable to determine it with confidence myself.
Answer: 110 °
